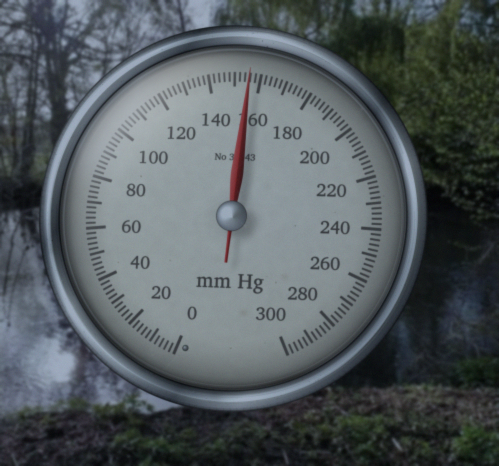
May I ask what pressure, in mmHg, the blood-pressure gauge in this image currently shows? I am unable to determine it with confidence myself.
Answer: 156 mmHg
